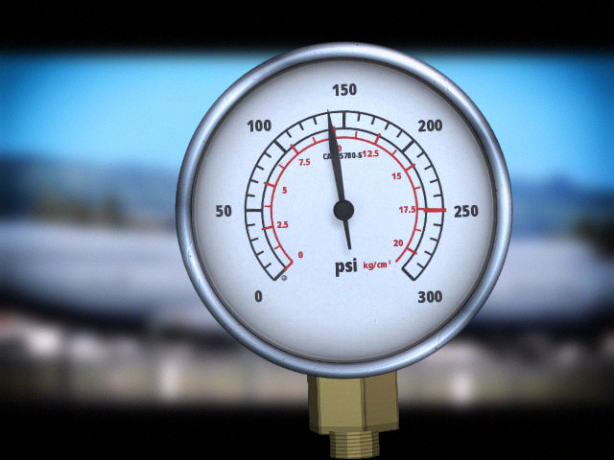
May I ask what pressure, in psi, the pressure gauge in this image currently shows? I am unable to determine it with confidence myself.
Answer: 140 psi
